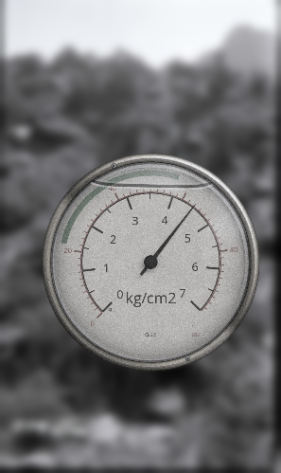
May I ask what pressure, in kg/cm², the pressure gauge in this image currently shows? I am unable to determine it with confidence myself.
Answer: 4.5 kg/cm²
